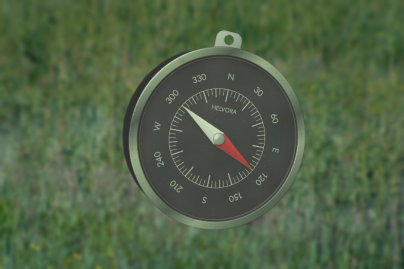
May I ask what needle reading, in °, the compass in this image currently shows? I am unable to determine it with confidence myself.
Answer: 120 °
